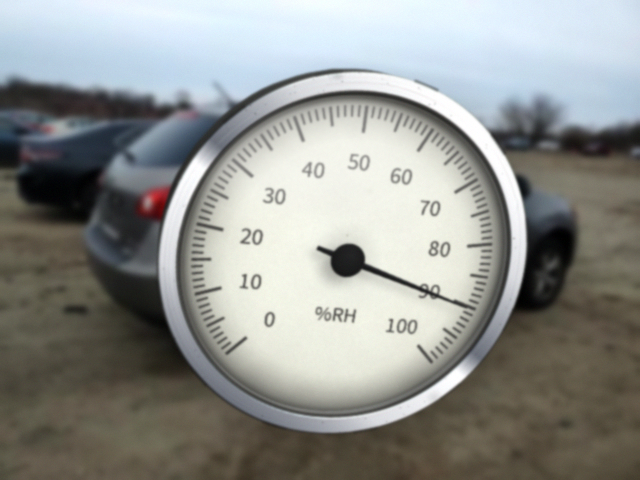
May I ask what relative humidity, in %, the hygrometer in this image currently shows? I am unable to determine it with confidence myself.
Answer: 90 %
